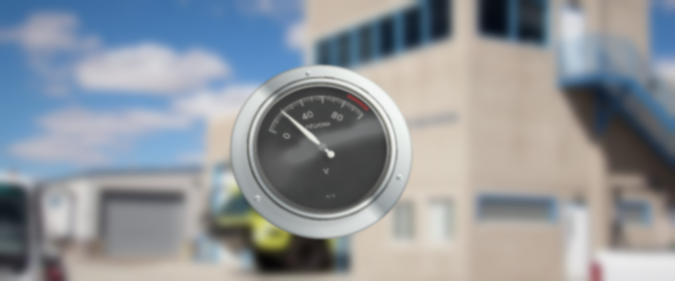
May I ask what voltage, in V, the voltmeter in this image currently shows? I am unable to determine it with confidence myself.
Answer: 20 V
